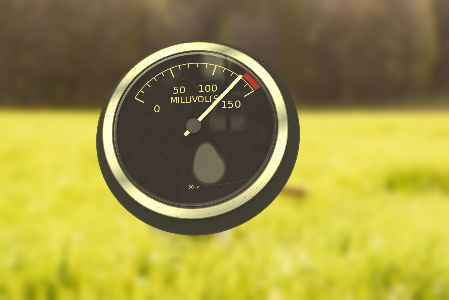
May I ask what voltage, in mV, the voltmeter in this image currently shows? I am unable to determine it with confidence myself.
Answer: 130 mV
